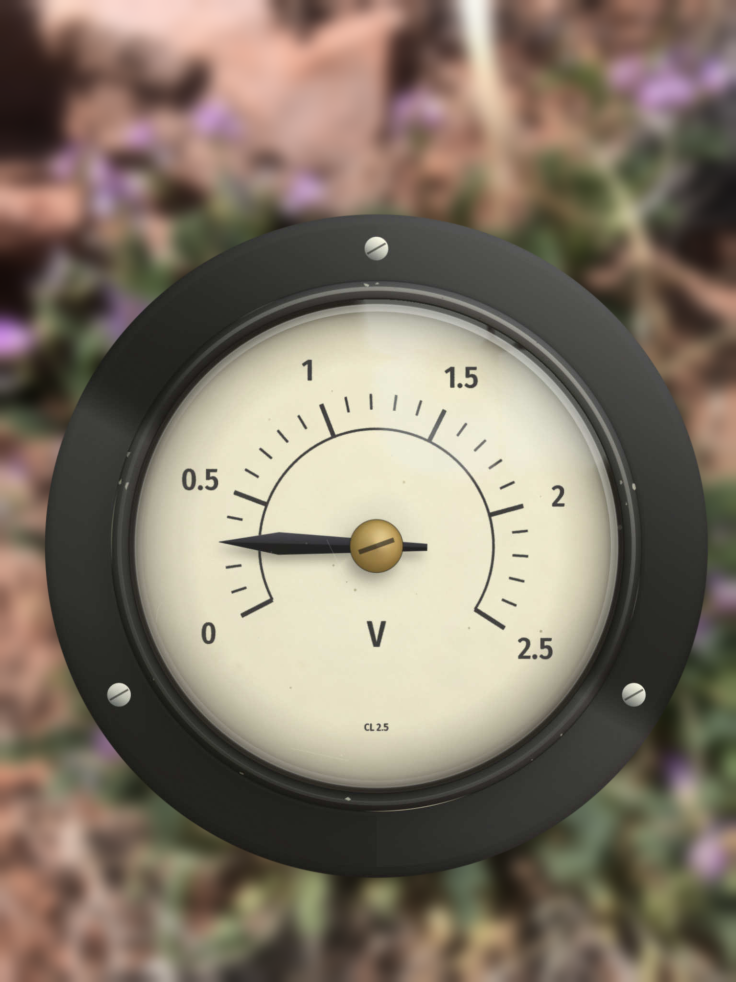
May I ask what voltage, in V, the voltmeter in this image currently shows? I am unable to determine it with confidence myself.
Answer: 0.3 V
